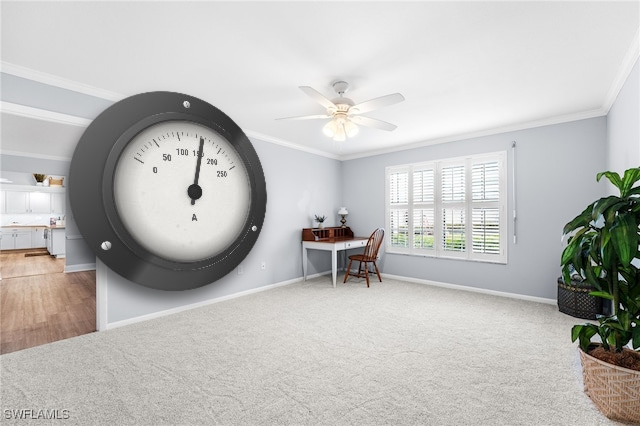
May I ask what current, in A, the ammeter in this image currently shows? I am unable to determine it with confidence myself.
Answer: 150 A
